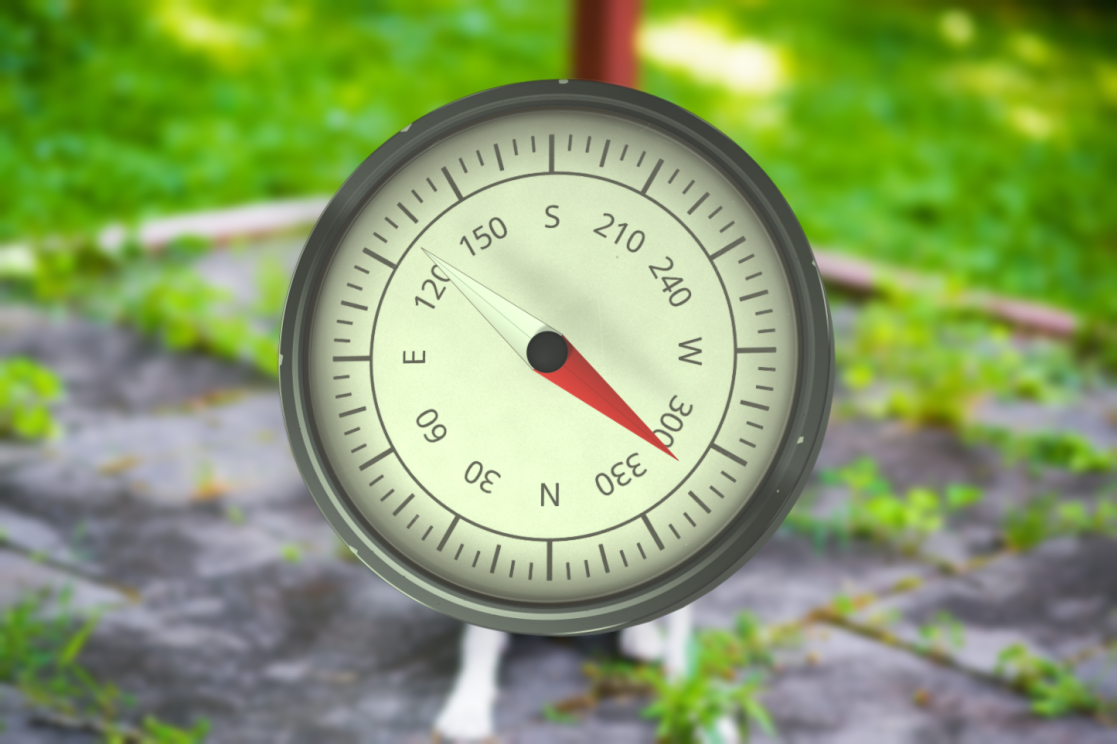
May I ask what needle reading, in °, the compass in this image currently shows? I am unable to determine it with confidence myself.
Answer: 310 °
